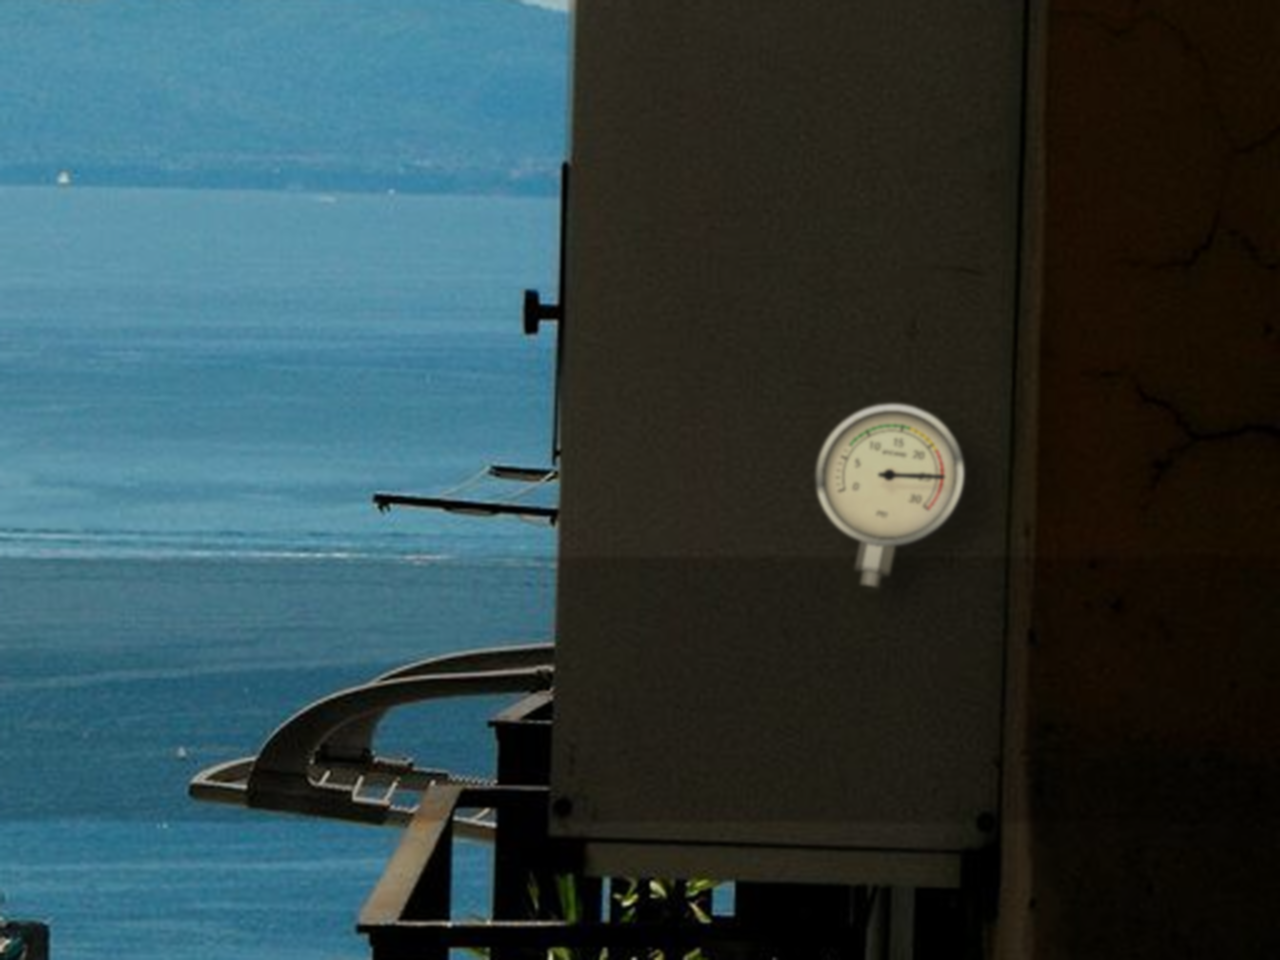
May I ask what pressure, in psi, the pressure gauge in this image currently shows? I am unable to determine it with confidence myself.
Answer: 25 psi
